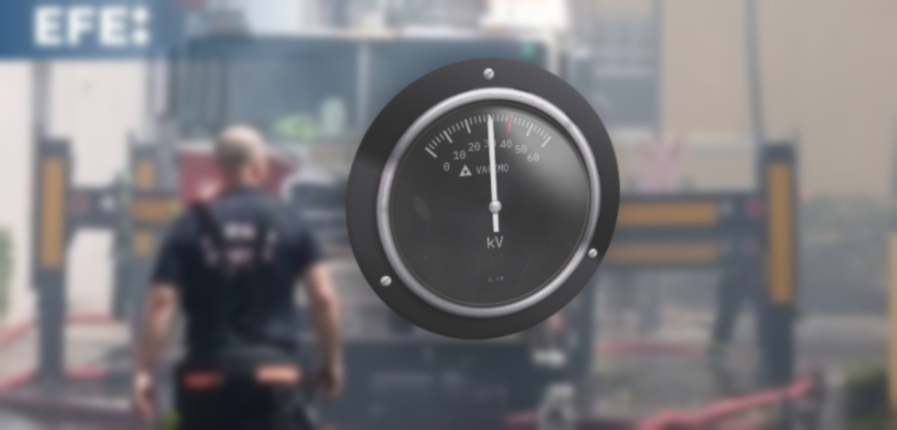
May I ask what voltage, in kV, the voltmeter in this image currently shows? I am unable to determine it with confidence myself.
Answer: 30 kV
